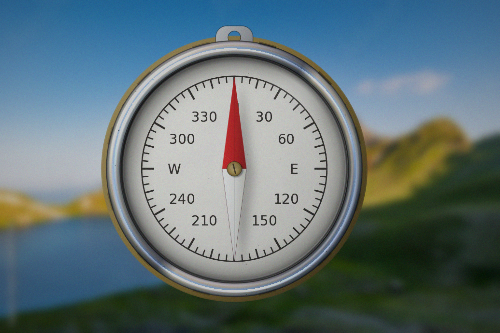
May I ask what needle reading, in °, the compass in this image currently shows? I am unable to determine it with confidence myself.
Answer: 0 °
